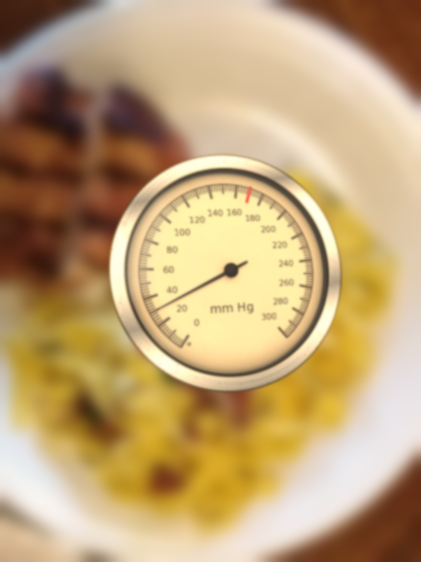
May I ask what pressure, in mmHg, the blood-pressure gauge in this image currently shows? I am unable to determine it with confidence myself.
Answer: 30 mmHg
